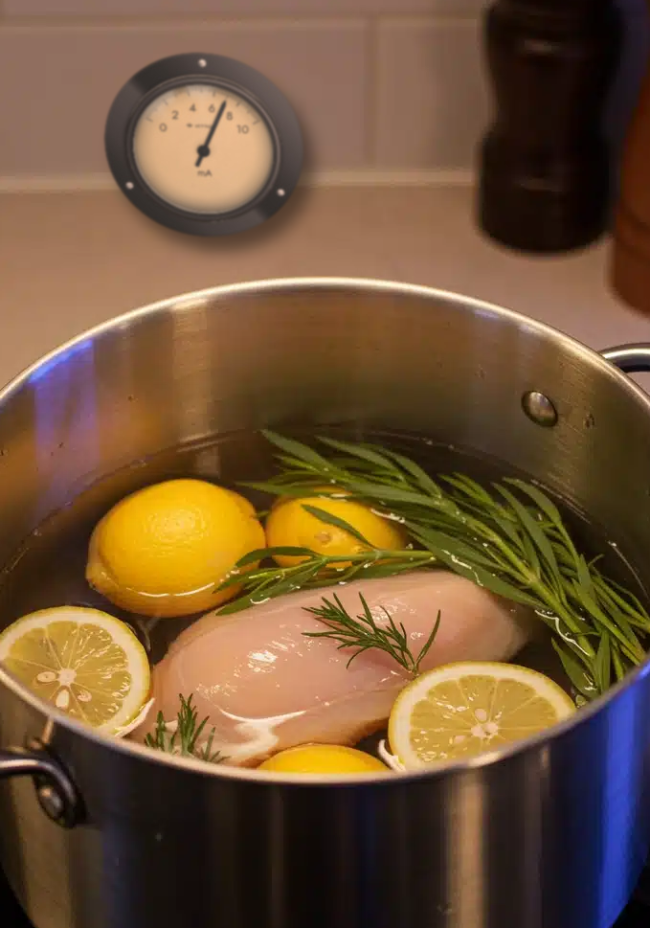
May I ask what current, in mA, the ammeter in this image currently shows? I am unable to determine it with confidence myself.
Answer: 7 mA
